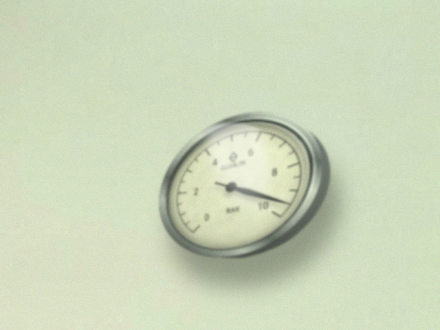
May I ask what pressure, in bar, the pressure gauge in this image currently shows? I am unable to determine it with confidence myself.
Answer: 9.5 bar
